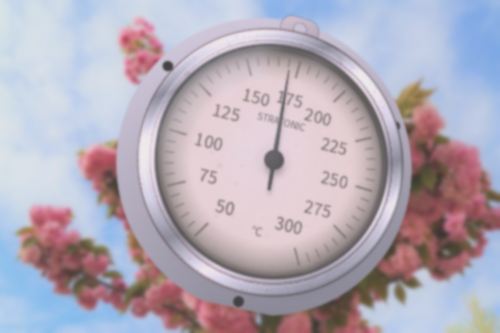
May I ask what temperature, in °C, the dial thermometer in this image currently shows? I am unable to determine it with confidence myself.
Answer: 170 °C
